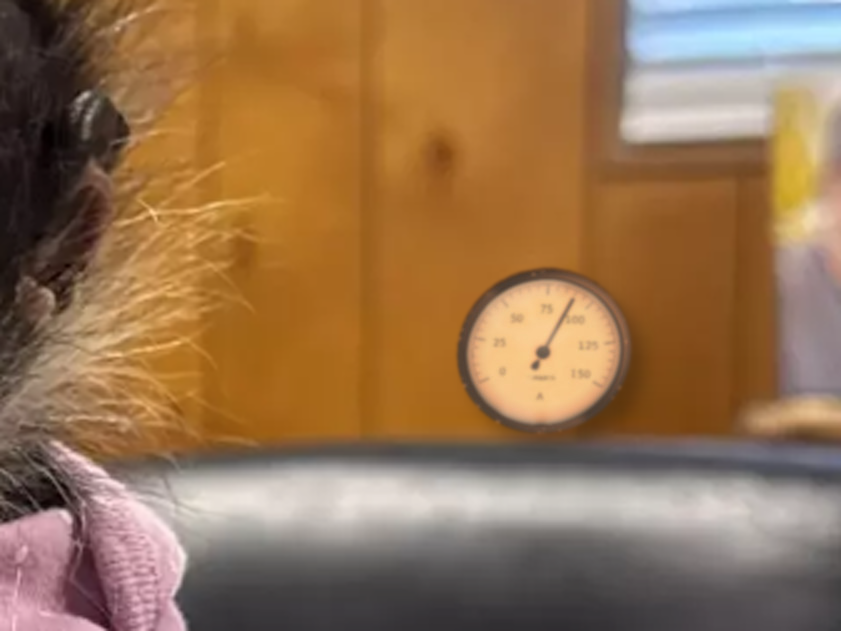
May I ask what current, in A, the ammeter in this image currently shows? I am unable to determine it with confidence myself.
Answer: 90 A
